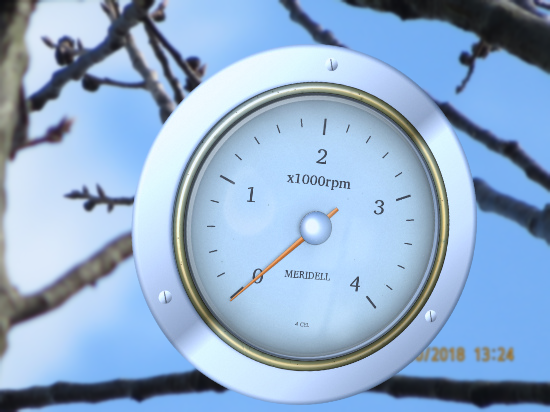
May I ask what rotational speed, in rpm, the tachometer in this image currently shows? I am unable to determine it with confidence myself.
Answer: 0 rpm
